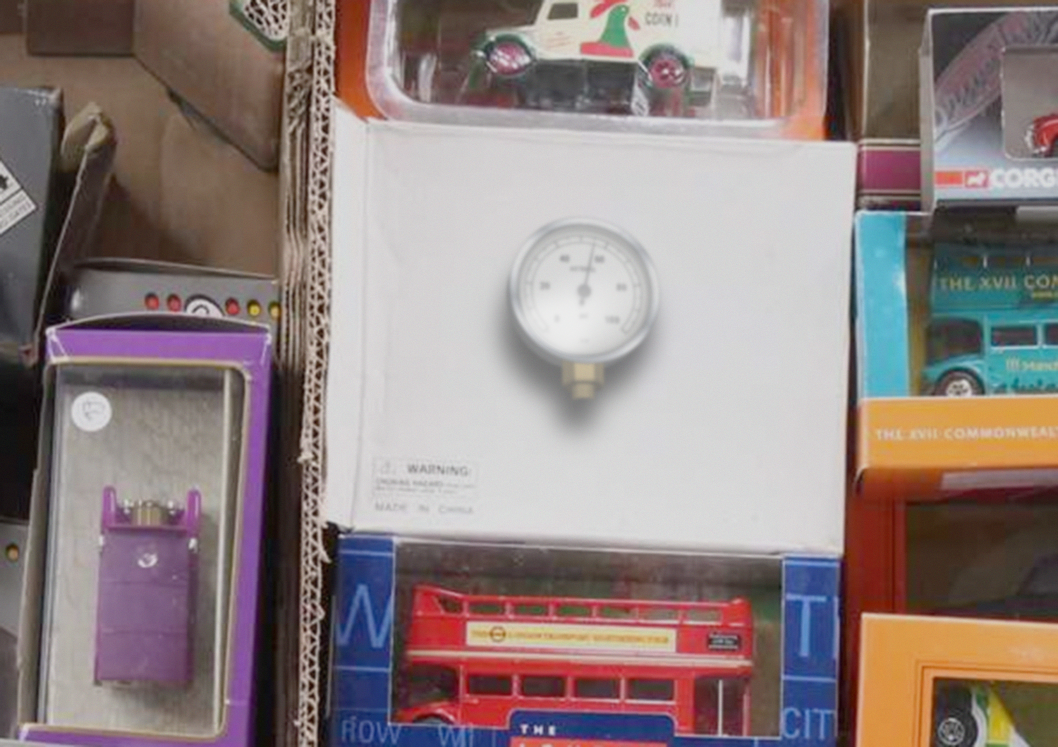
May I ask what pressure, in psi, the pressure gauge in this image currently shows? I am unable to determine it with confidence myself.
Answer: 55 psi
